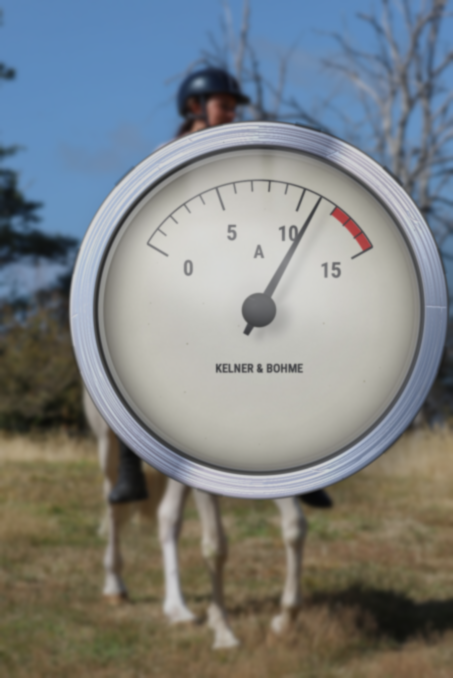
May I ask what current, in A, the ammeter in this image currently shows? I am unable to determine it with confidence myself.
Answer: 11 A
